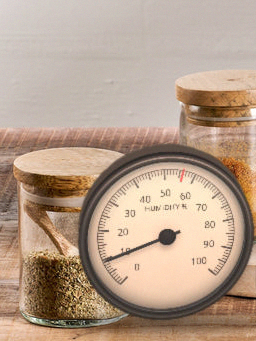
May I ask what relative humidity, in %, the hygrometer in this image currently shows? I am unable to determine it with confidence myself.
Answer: 10 %
